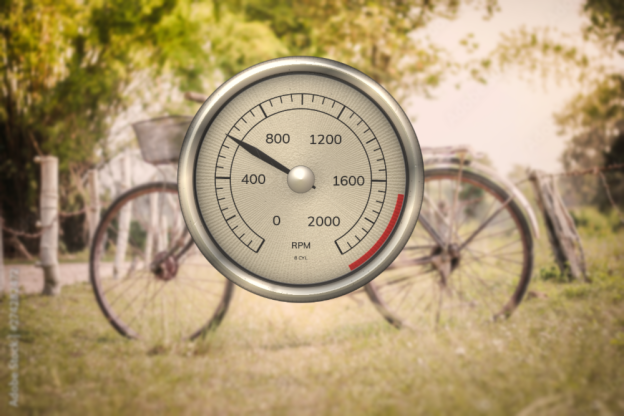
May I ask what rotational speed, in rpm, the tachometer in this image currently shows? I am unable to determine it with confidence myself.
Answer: 600 rpm
